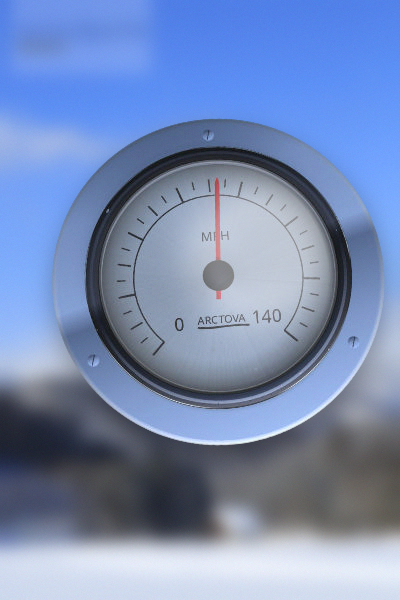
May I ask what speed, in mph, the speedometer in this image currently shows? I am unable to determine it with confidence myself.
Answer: 72.5 mph
